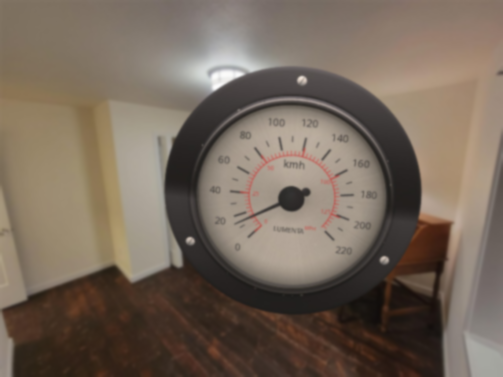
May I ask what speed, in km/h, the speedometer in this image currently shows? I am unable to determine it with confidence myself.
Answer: 15 km/h
